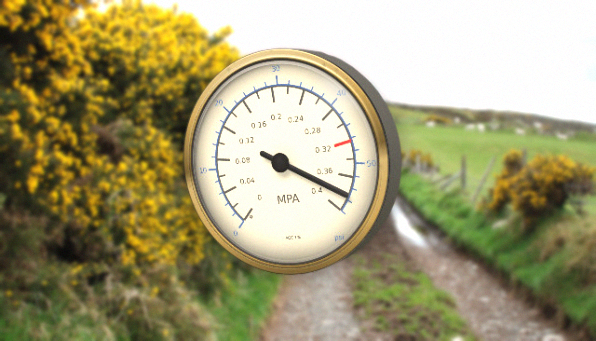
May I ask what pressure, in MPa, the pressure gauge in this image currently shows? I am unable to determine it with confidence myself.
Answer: 0.38 MPa
